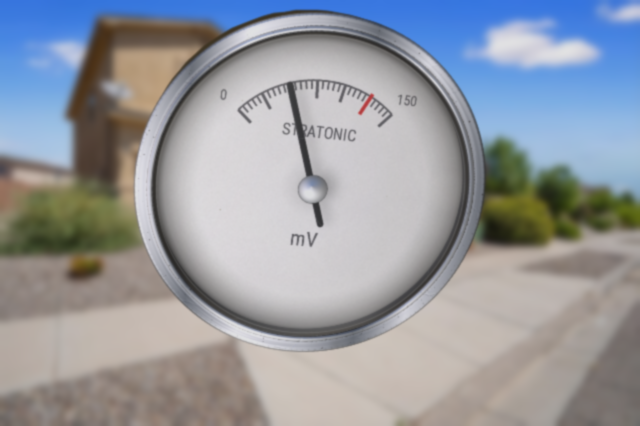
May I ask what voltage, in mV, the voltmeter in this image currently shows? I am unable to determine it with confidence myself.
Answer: 50 mV
